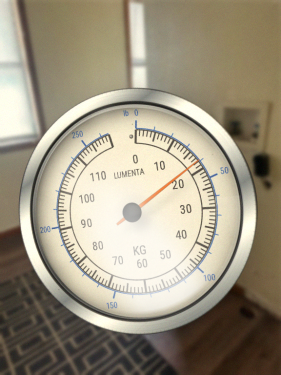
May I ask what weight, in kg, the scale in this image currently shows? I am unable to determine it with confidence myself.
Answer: 18 kg
